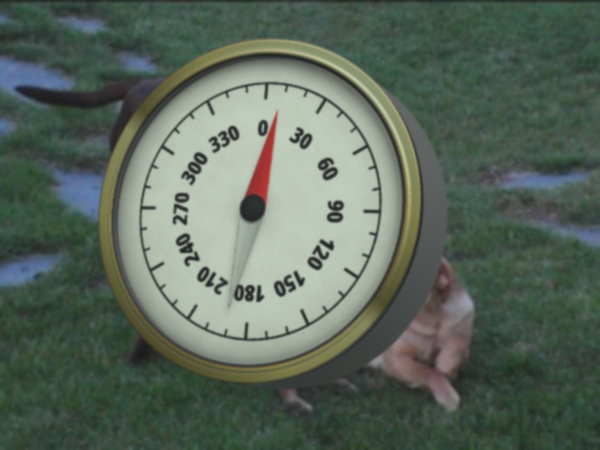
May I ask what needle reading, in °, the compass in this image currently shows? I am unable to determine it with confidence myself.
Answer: 10 °
